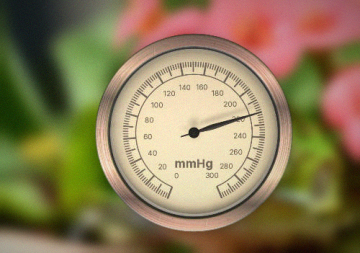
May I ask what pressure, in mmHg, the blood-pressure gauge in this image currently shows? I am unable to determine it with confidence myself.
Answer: 220 mmHg
